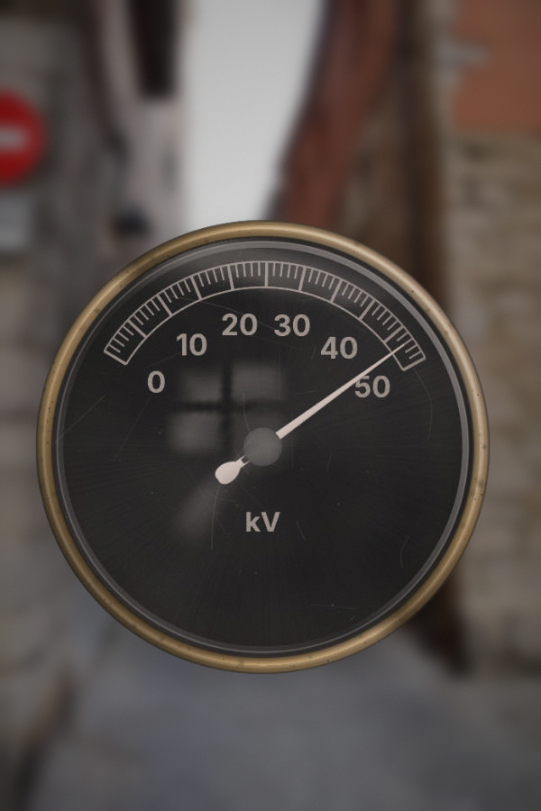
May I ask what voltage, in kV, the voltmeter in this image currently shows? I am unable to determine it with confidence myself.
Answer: 47 kV
